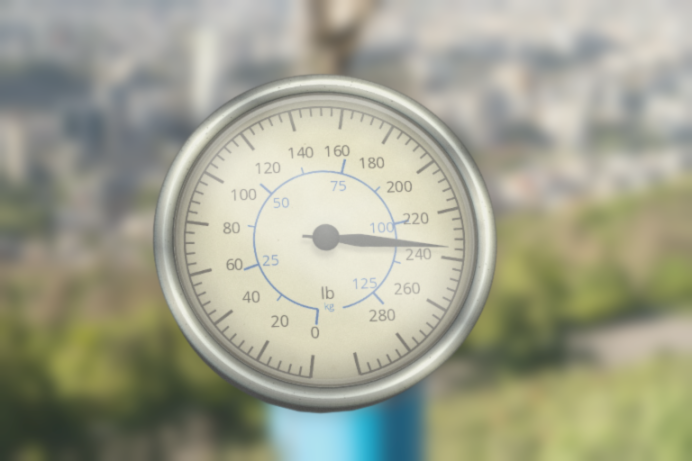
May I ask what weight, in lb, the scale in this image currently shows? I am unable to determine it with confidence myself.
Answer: 236 lb
